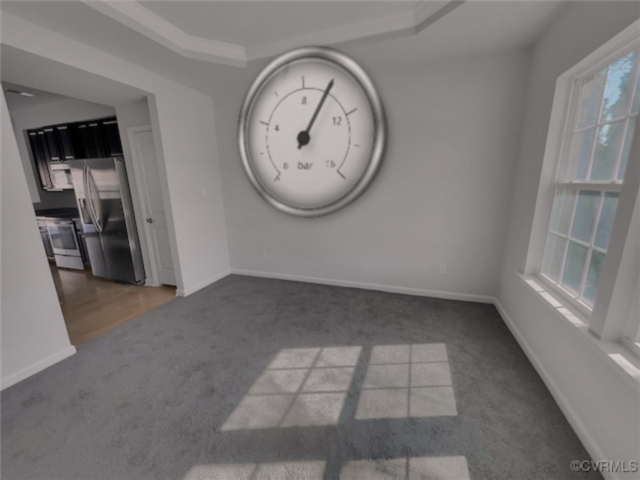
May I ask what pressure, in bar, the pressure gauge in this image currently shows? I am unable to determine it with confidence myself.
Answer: 10 bar
